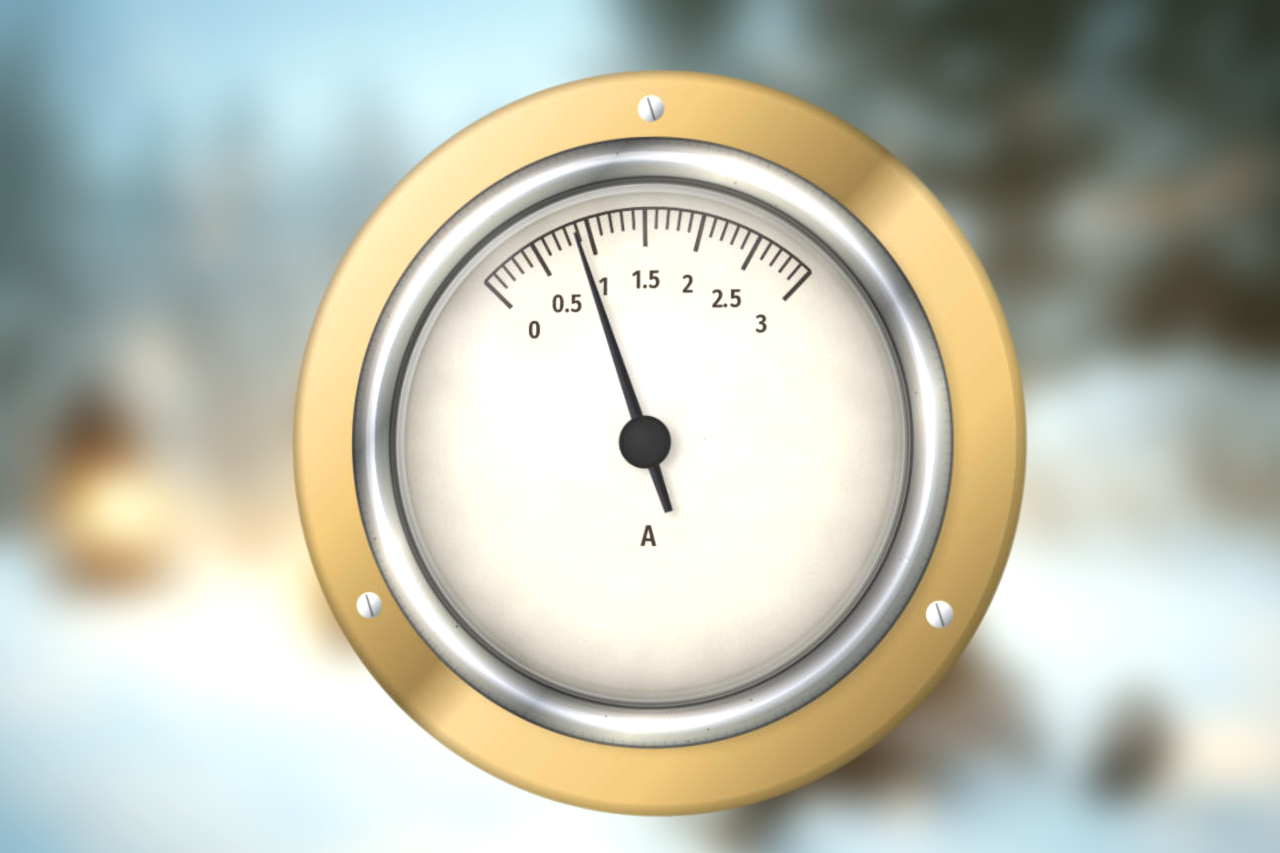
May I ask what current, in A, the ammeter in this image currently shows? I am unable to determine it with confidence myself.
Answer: 0.9 A
